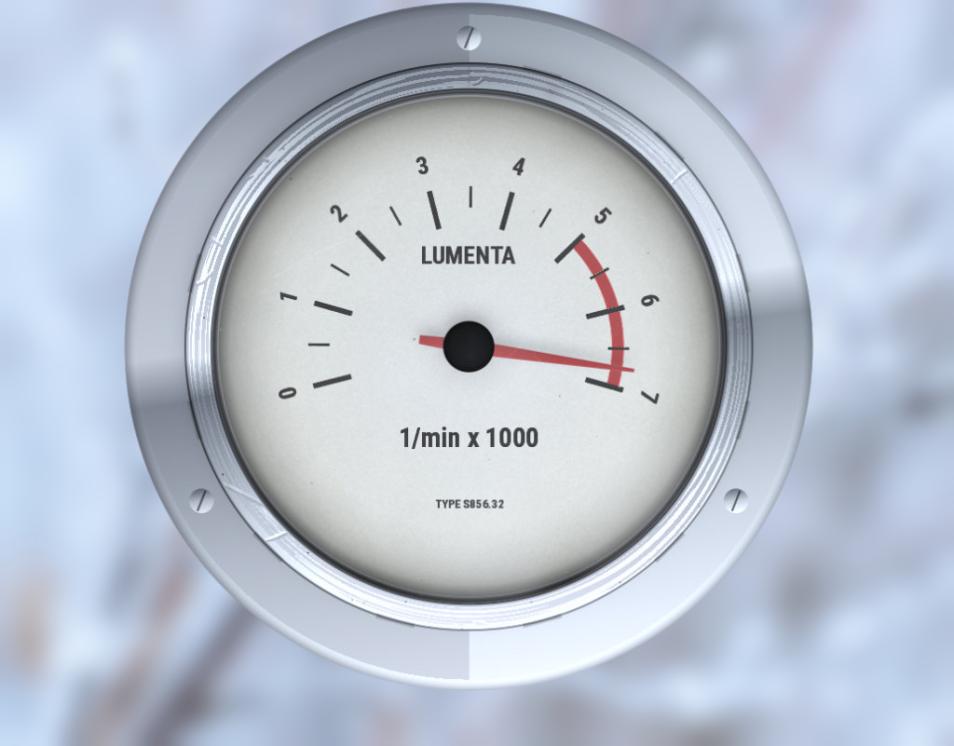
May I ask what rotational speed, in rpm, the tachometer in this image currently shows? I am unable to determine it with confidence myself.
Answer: 6750 rpm
